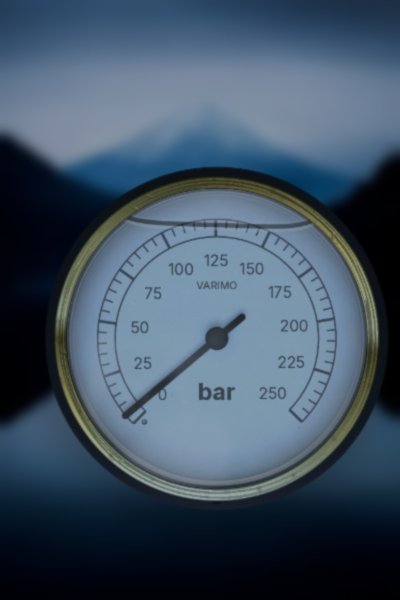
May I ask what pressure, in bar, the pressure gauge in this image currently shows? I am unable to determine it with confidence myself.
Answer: 5 bar
